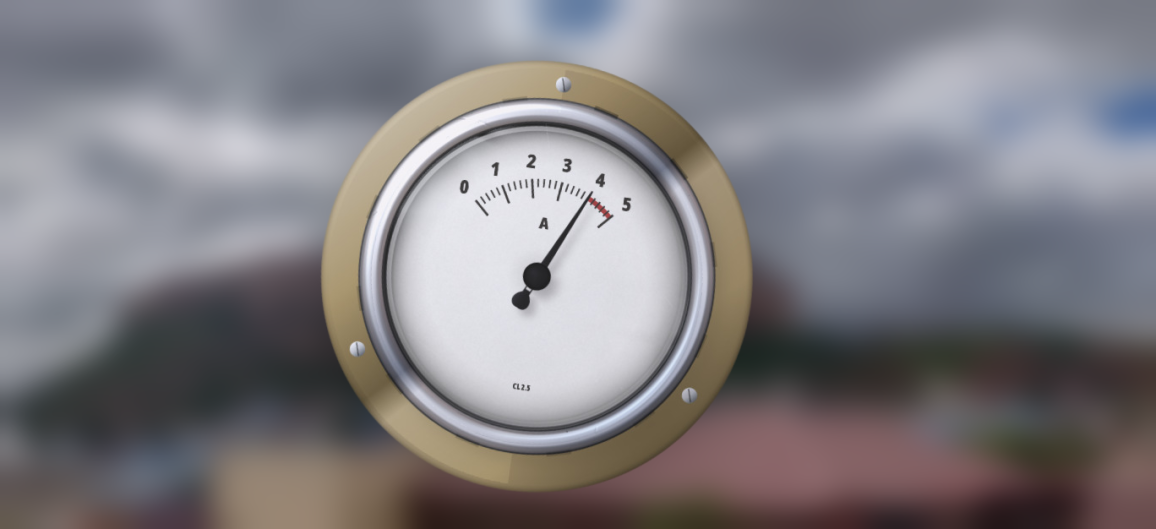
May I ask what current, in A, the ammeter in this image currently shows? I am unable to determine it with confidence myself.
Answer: 4 A
